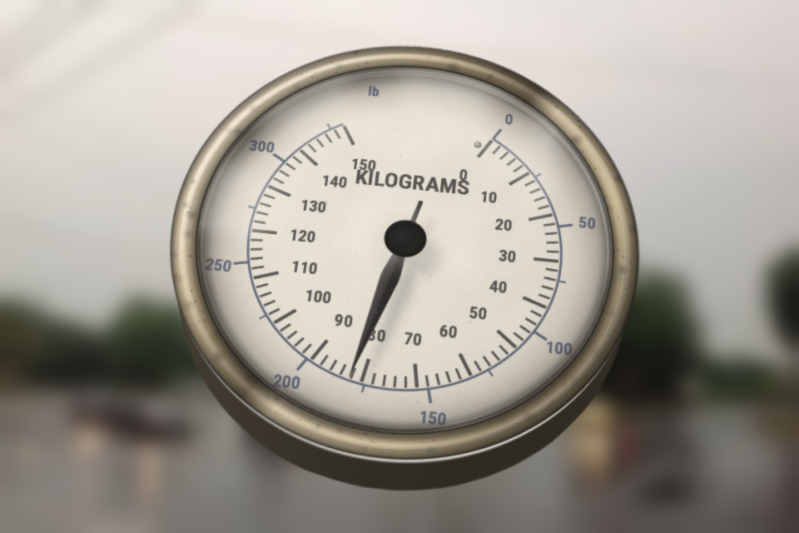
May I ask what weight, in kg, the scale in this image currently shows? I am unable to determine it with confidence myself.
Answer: 82 kg
